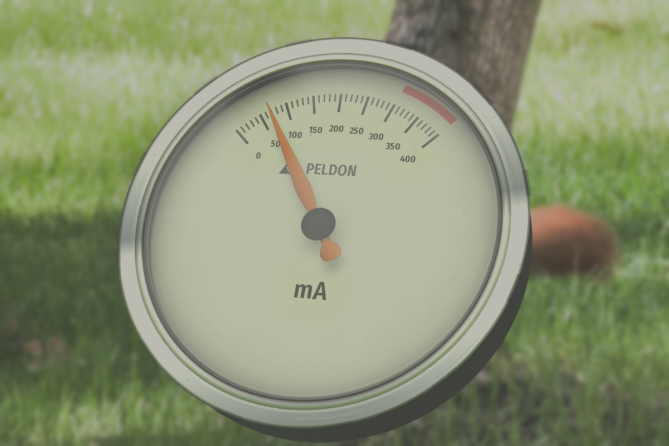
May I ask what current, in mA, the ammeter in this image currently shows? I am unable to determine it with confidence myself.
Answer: 70 mA
